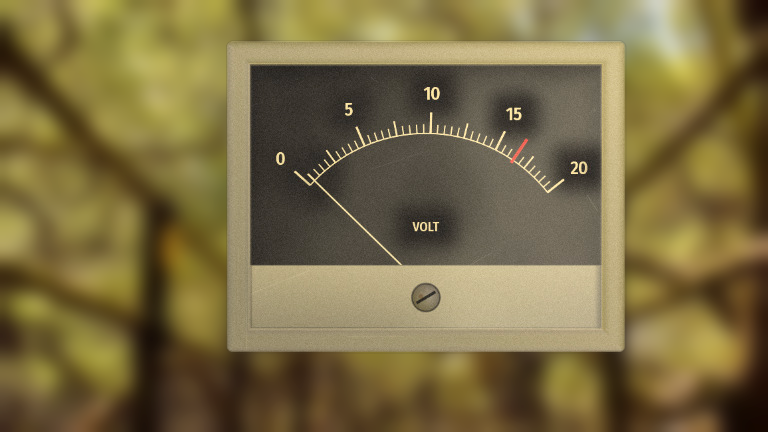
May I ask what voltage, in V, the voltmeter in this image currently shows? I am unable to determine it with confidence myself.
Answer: 0.5 V
